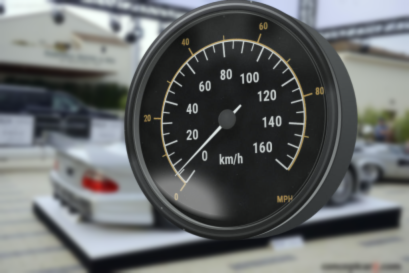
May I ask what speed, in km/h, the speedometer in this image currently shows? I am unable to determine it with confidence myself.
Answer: 5 km/h
